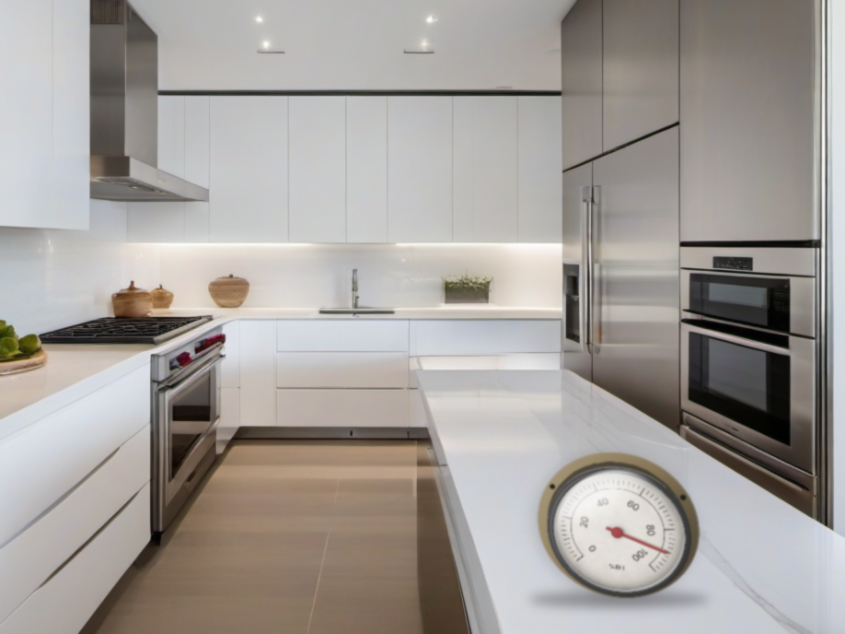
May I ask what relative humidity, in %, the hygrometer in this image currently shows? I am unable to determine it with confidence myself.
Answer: 90 %
